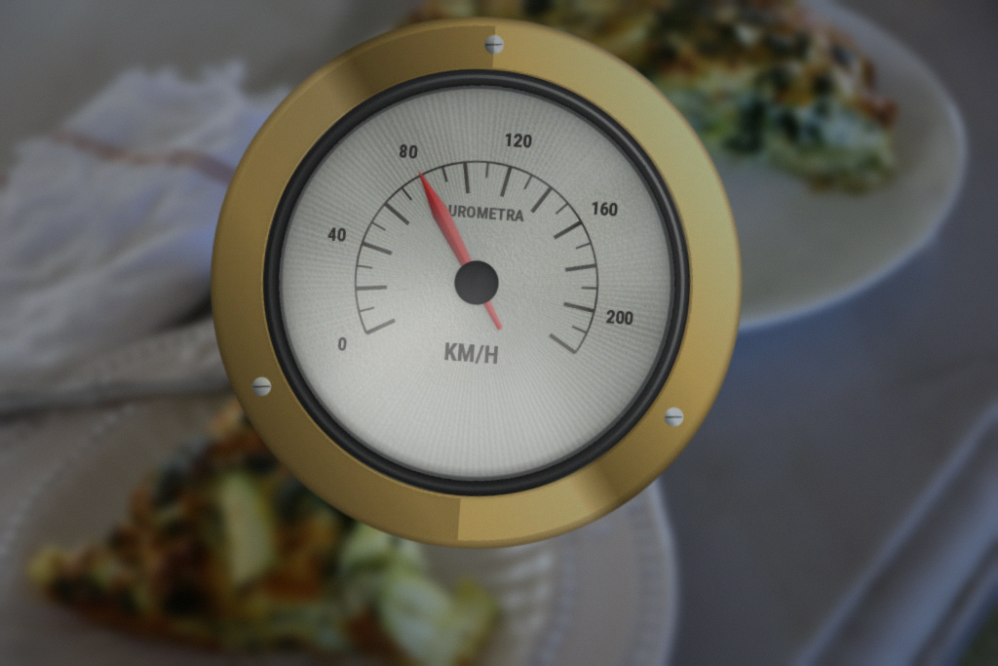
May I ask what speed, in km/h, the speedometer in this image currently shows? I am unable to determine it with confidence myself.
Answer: 80 km/h
